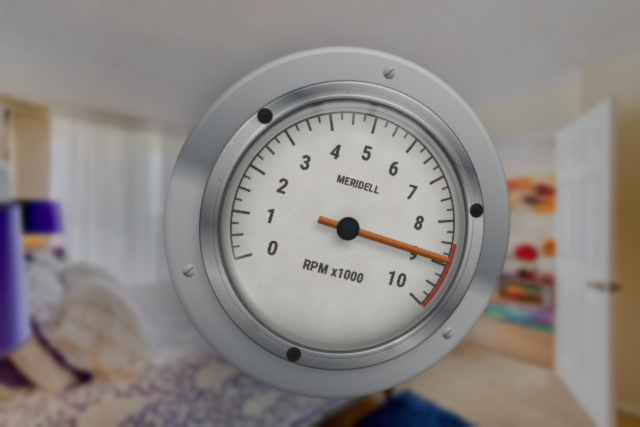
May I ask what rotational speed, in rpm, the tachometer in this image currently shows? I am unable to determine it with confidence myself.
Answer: 8875 rpm
